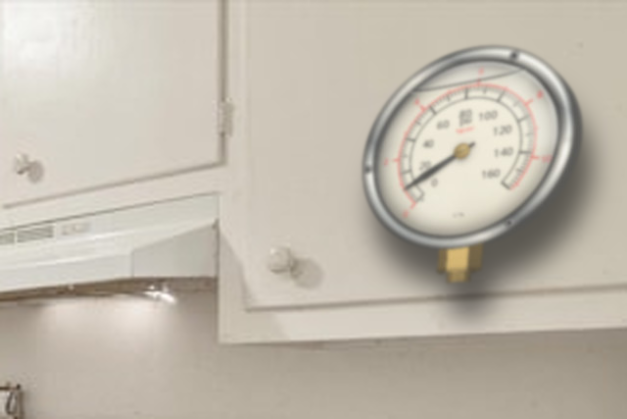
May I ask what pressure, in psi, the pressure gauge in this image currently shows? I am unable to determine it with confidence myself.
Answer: 10 psi
